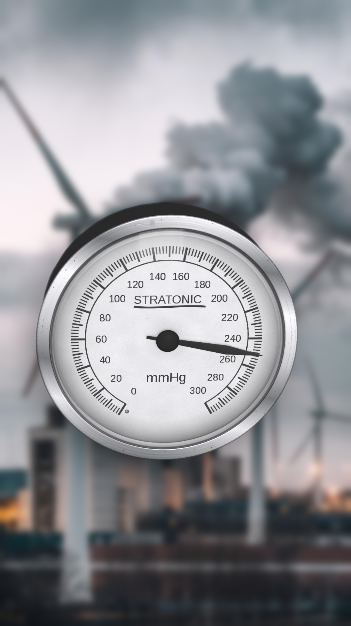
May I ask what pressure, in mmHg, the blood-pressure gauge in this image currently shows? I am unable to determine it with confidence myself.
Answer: 250 mmHg
